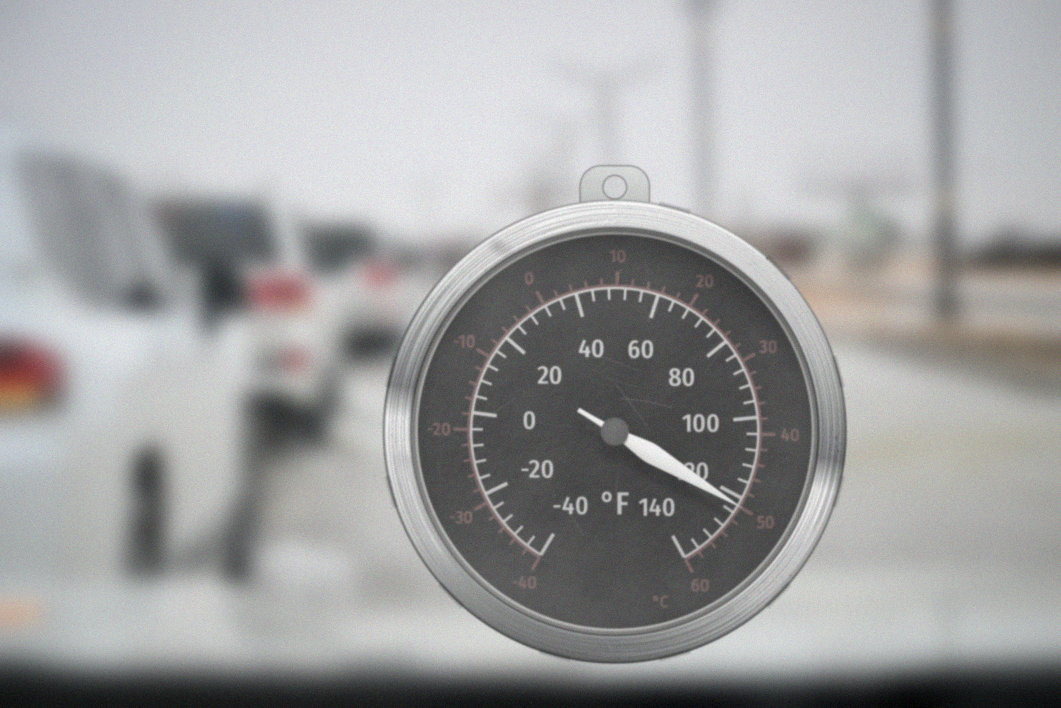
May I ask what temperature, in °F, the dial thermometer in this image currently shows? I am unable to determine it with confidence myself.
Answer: 122 °F
